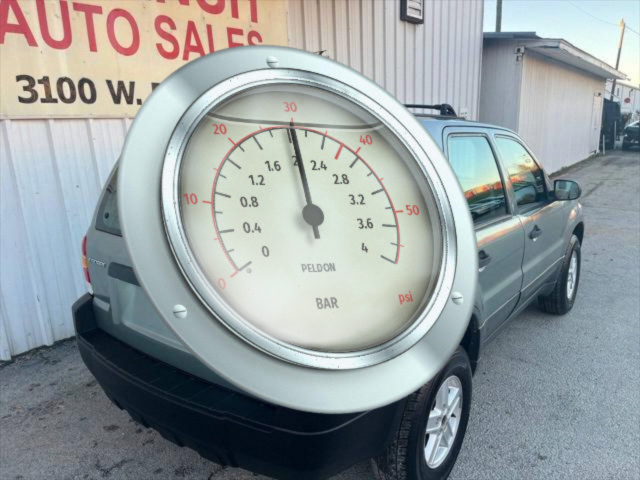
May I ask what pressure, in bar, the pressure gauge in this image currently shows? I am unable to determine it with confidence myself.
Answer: 2 bar
